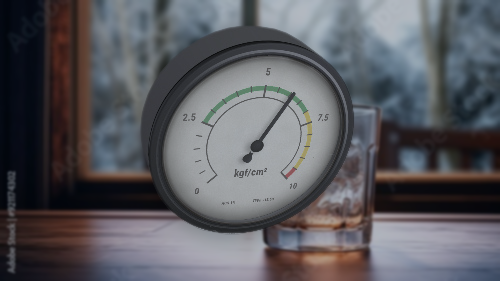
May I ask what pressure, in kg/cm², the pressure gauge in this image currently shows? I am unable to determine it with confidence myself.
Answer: 6 kg/cm²
